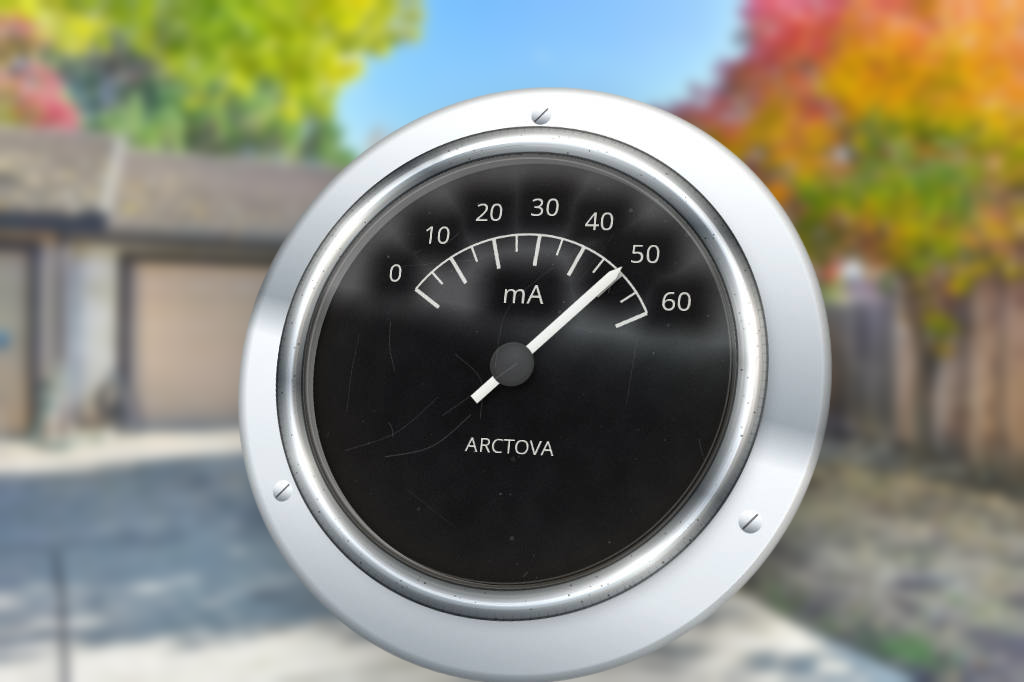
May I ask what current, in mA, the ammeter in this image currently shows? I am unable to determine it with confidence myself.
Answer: 50 mA
